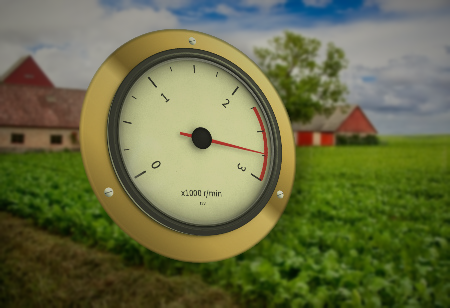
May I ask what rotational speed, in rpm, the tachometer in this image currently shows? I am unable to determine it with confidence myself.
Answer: 2750 rpm
